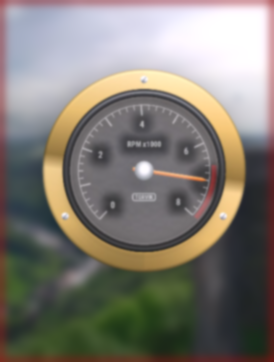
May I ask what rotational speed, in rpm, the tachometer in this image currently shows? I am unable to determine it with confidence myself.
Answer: 7000 rpm
